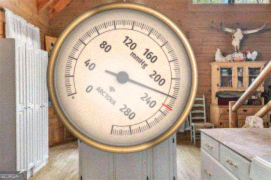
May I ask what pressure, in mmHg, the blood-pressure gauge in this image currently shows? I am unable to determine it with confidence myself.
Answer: 220 mmHg
